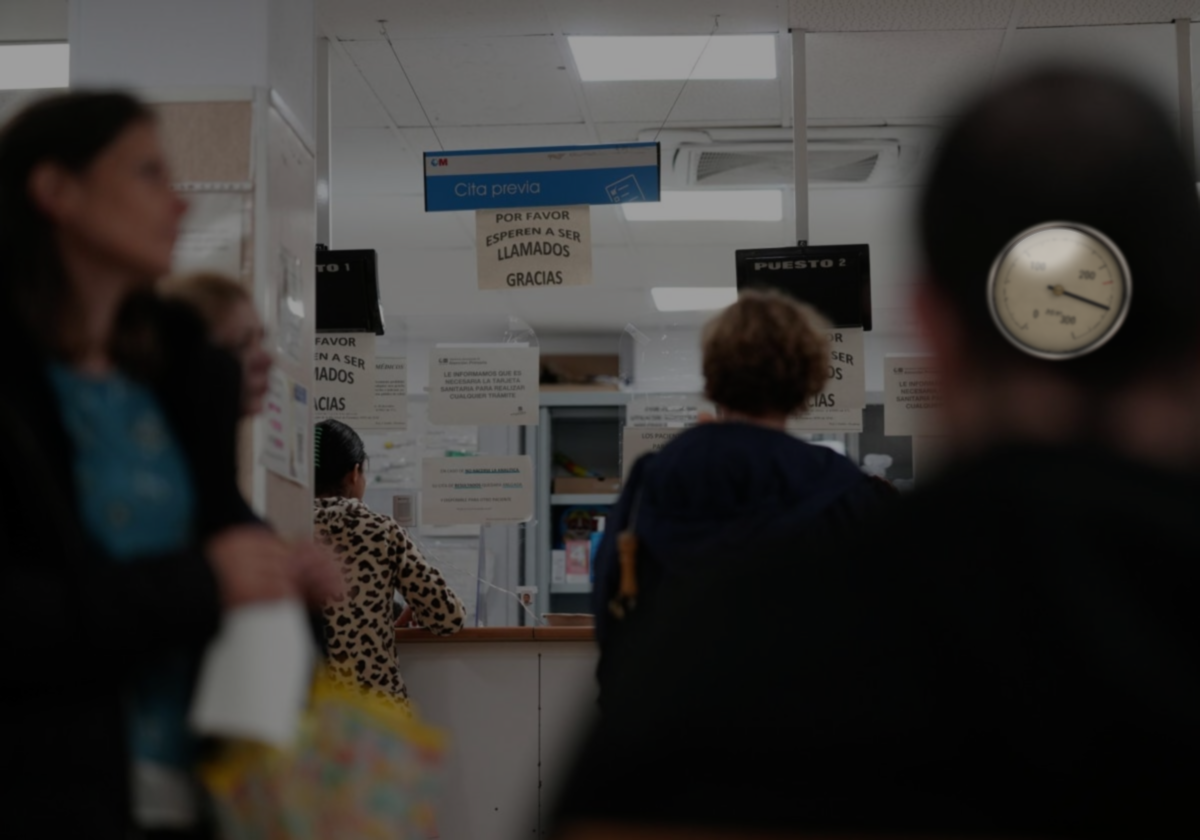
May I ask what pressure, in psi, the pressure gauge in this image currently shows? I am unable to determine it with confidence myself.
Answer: 250 psi
